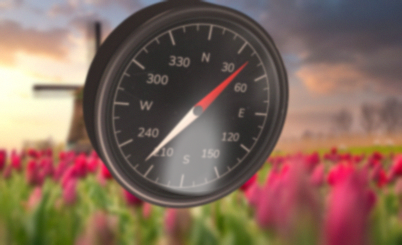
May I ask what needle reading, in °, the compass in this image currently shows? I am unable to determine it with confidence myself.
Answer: 40 °
